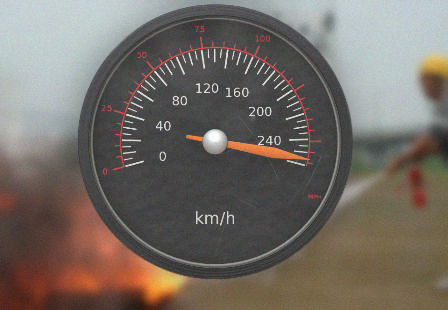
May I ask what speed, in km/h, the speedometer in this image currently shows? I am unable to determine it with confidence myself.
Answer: 255 km/h
